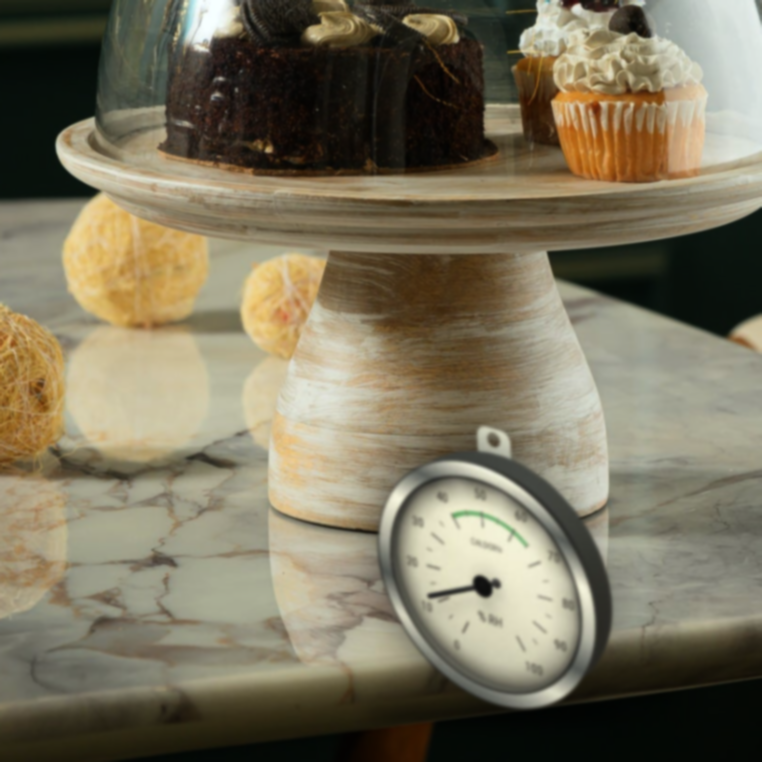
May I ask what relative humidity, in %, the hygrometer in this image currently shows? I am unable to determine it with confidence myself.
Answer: 12.5 %
